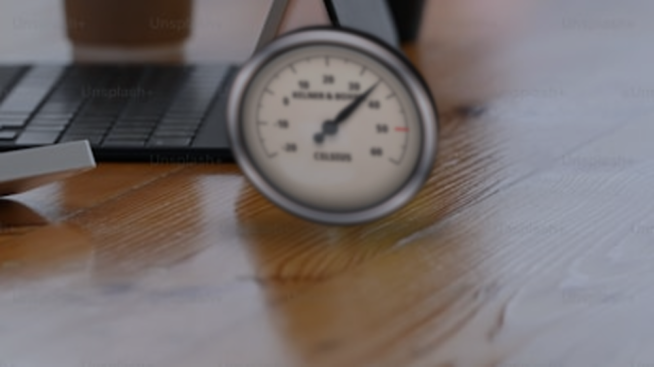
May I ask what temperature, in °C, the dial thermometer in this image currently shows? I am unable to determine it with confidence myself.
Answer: 35 °C
